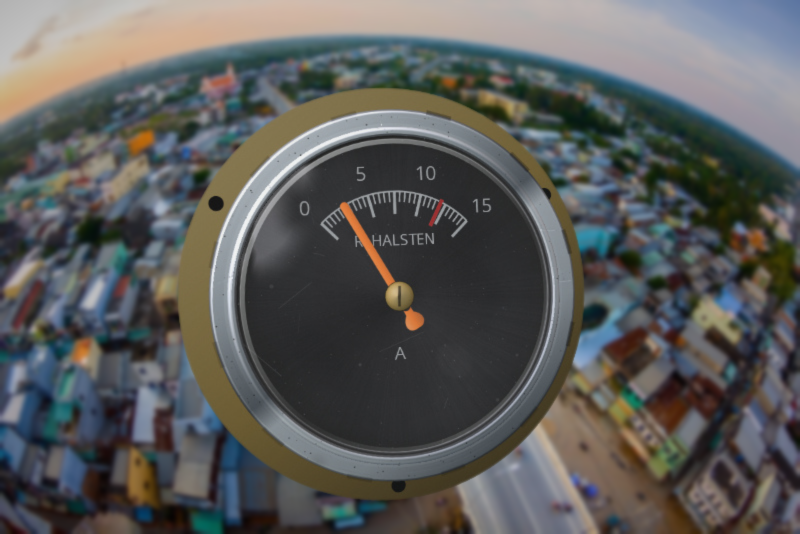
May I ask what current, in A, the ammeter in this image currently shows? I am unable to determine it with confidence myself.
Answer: 2.5 A
